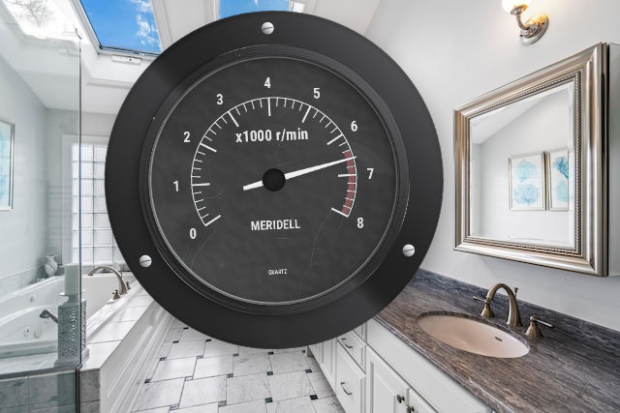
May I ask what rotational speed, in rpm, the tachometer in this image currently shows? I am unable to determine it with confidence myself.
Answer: 6600 rpm
